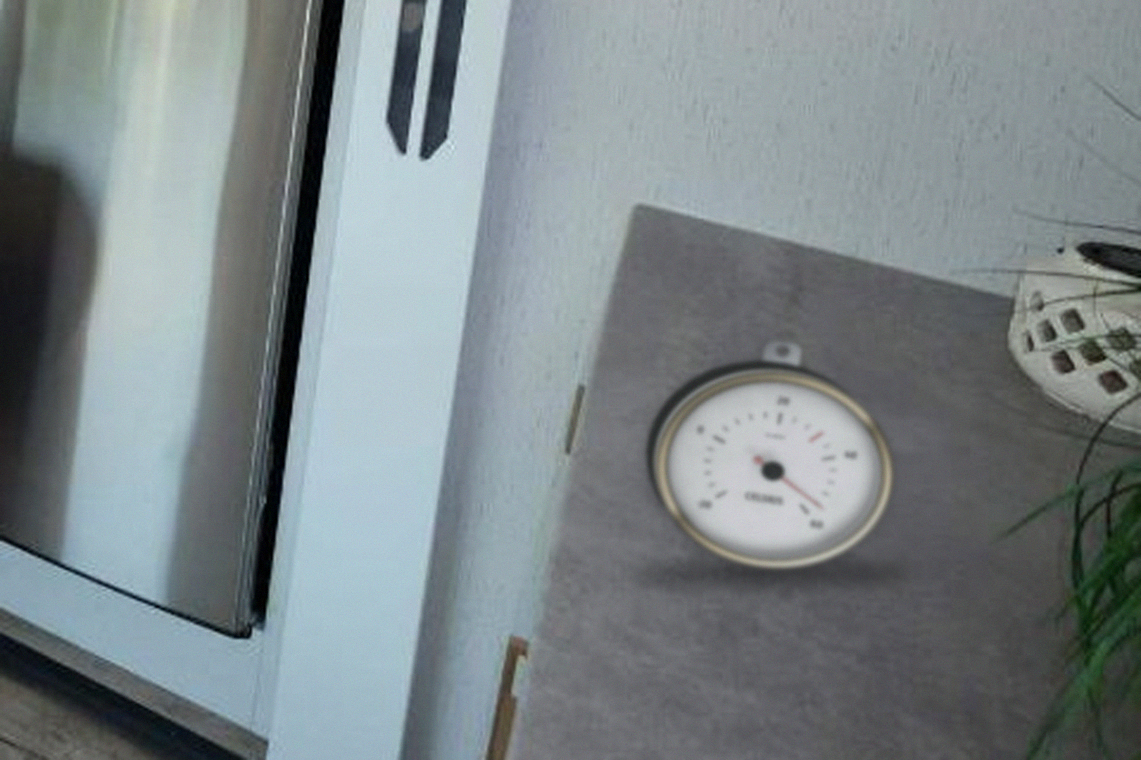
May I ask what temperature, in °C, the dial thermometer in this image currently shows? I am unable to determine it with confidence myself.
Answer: 56 °C
